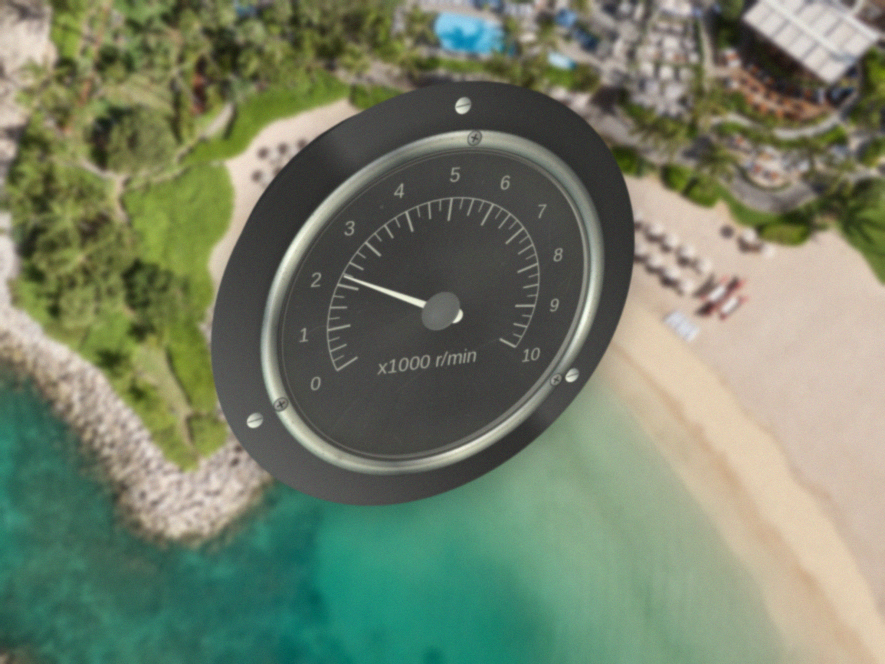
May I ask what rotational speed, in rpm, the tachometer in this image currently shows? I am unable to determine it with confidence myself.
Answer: 2250 rpm
